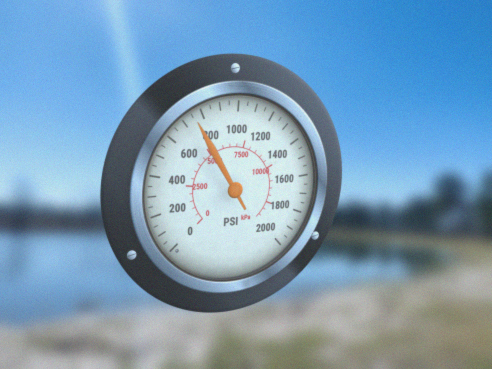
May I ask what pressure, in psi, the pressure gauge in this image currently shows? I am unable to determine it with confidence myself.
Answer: 750 psi
